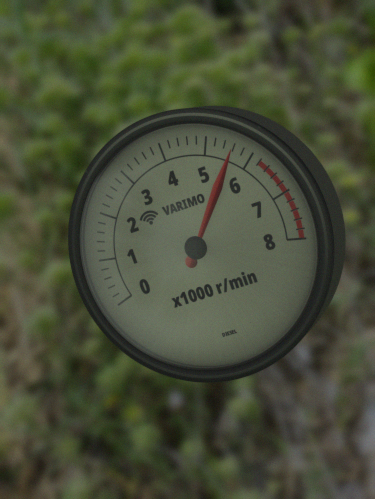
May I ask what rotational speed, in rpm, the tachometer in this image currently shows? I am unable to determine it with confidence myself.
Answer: 5600 rpm
